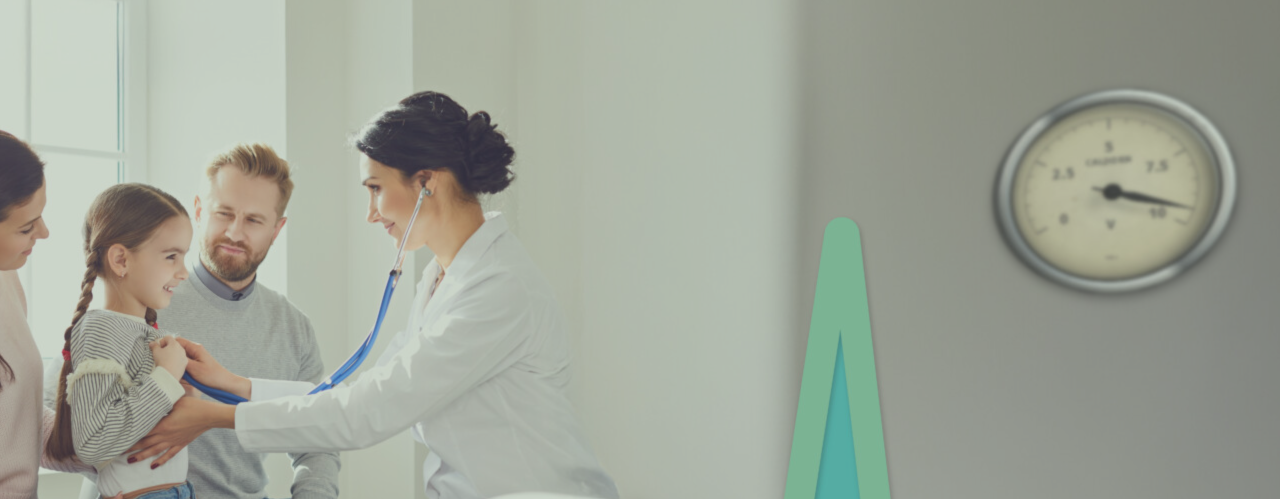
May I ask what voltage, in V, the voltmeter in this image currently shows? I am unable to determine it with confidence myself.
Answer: 9.5 V
